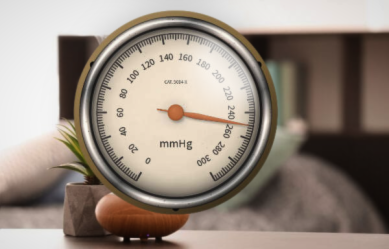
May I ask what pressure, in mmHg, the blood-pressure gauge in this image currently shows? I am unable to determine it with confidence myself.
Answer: 250 mmHg
